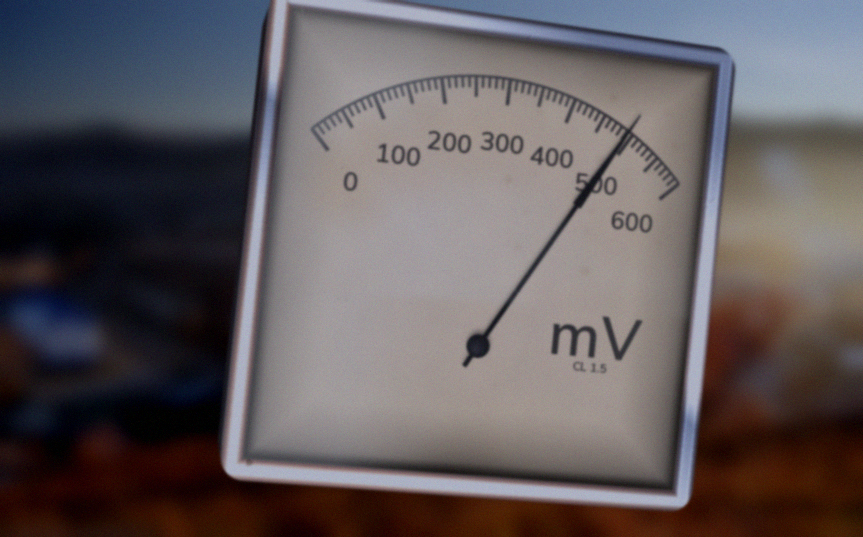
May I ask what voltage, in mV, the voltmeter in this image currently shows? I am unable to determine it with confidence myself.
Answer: 490 mV
